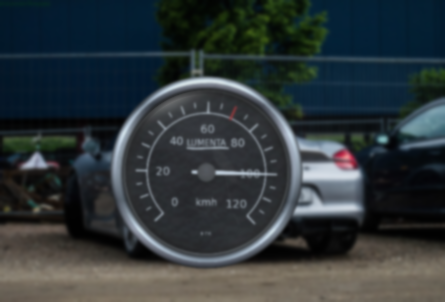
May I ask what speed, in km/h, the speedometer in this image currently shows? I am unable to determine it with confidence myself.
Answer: 100 km/h
